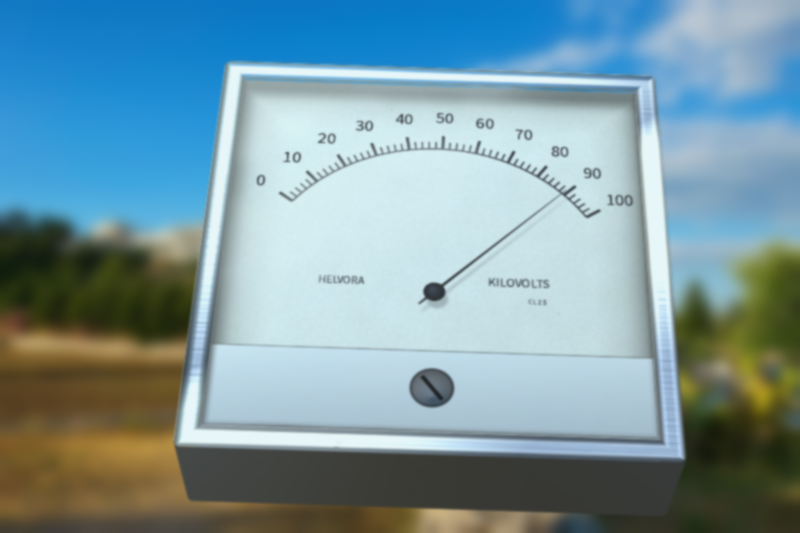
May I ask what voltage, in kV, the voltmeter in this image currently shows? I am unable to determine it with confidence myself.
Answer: 90 kV
